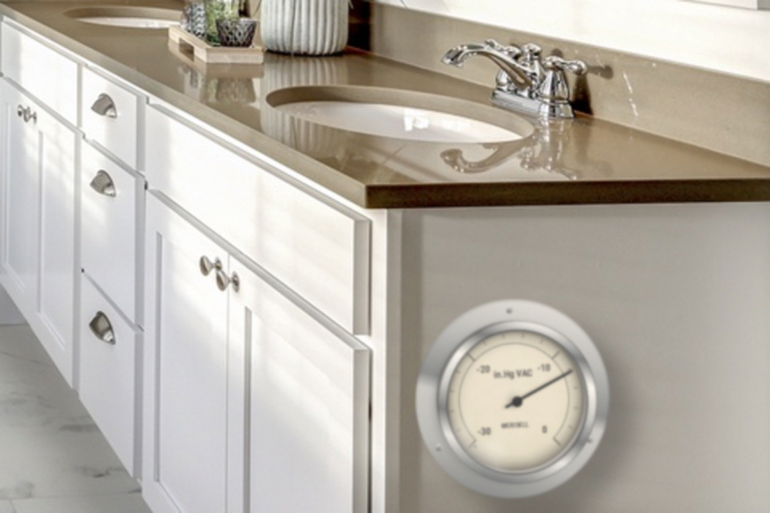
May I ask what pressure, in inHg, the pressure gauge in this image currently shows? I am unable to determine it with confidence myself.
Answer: -8 inHg
